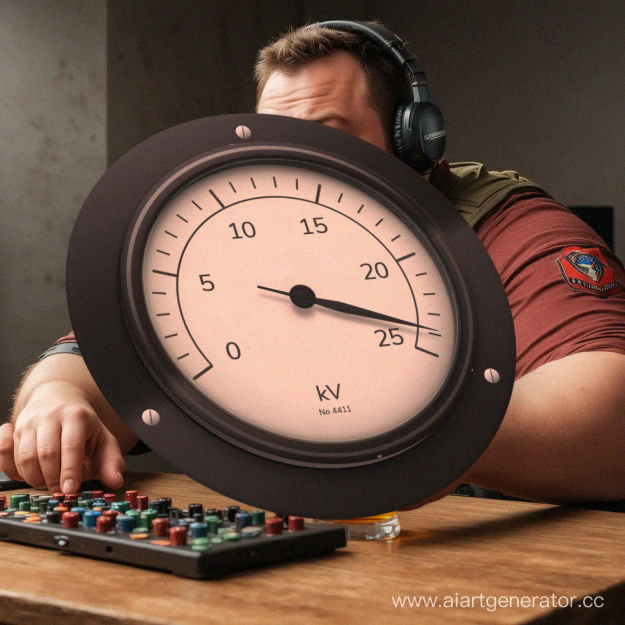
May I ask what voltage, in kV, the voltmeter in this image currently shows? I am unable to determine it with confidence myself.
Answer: 24 kV
